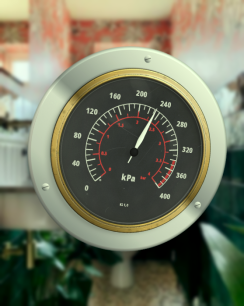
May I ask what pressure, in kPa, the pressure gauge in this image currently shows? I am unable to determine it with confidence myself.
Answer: 230 kPa
